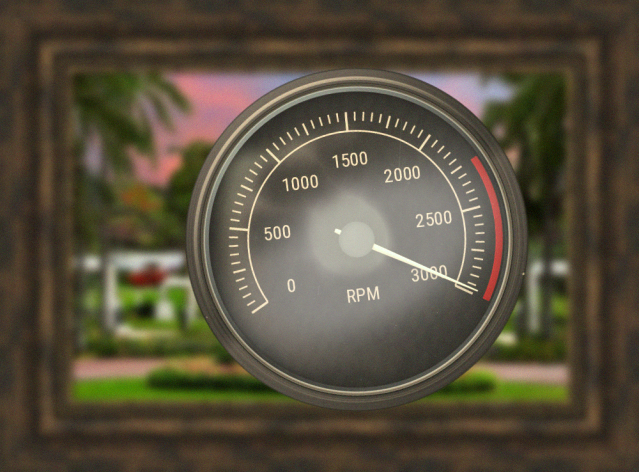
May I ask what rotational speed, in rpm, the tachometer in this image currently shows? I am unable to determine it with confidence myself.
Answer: 2975 rpm
